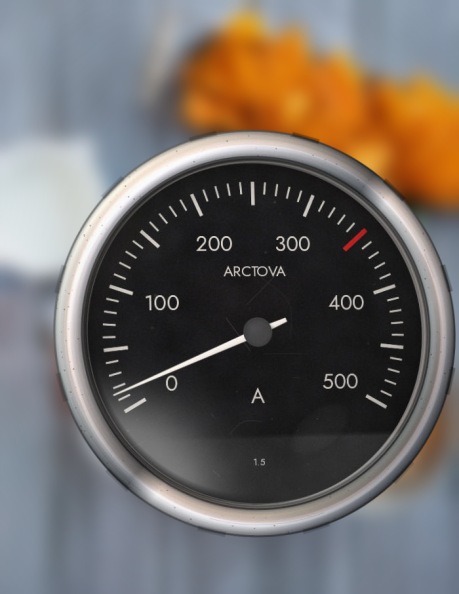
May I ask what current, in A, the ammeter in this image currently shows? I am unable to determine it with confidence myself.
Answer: 15 A
